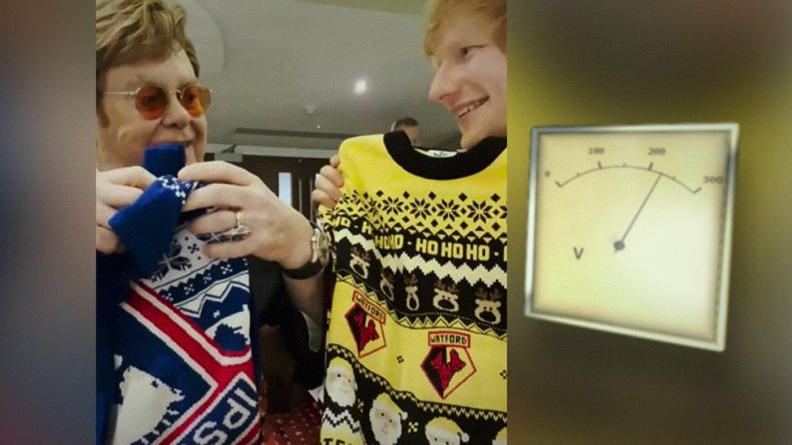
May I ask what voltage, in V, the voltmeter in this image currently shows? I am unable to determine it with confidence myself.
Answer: 225 V
